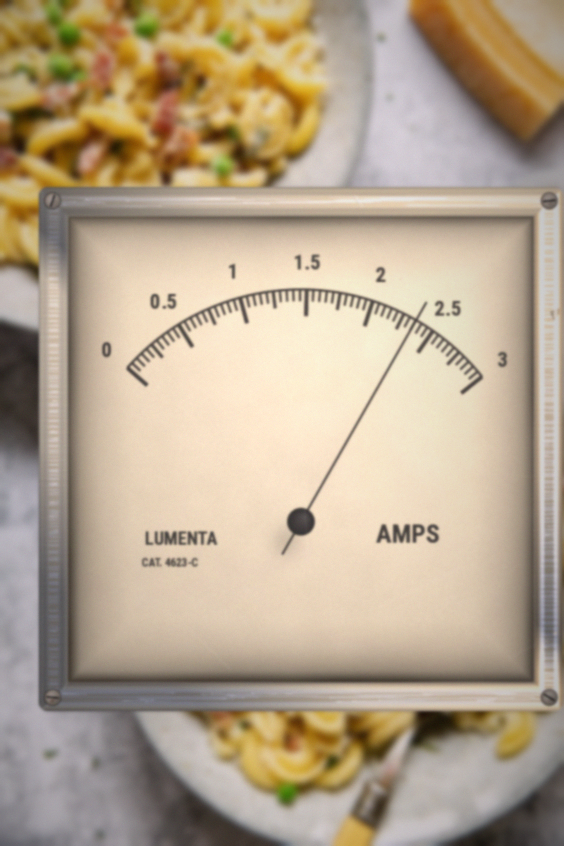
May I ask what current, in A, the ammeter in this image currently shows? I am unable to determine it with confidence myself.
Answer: 2.35 A
